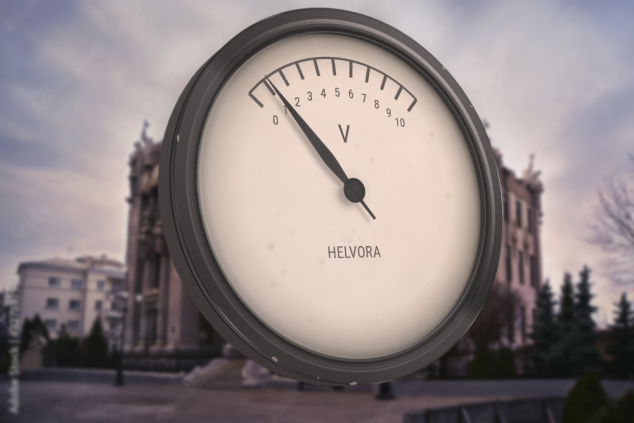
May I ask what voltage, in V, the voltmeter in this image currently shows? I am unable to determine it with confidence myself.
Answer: 1 V
